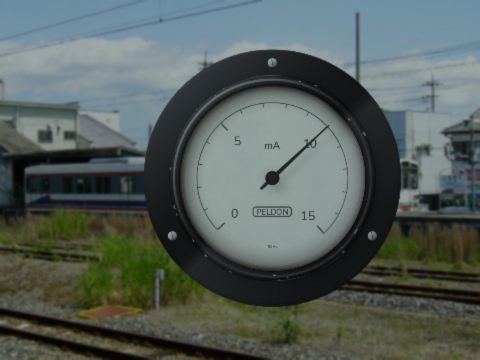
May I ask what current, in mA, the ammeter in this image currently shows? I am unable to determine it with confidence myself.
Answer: 10 mA
